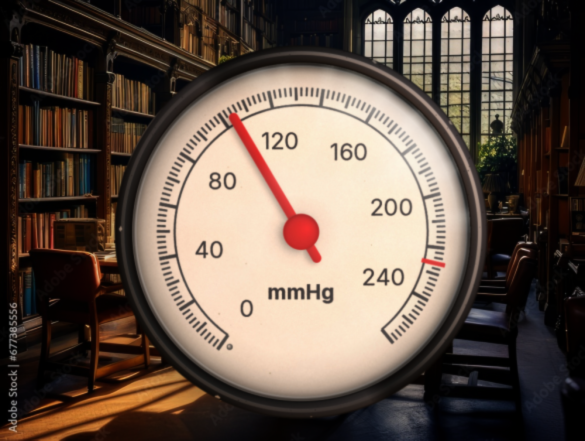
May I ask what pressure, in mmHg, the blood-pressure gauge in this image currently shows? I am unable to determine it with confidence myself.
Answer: 104 mmHg
